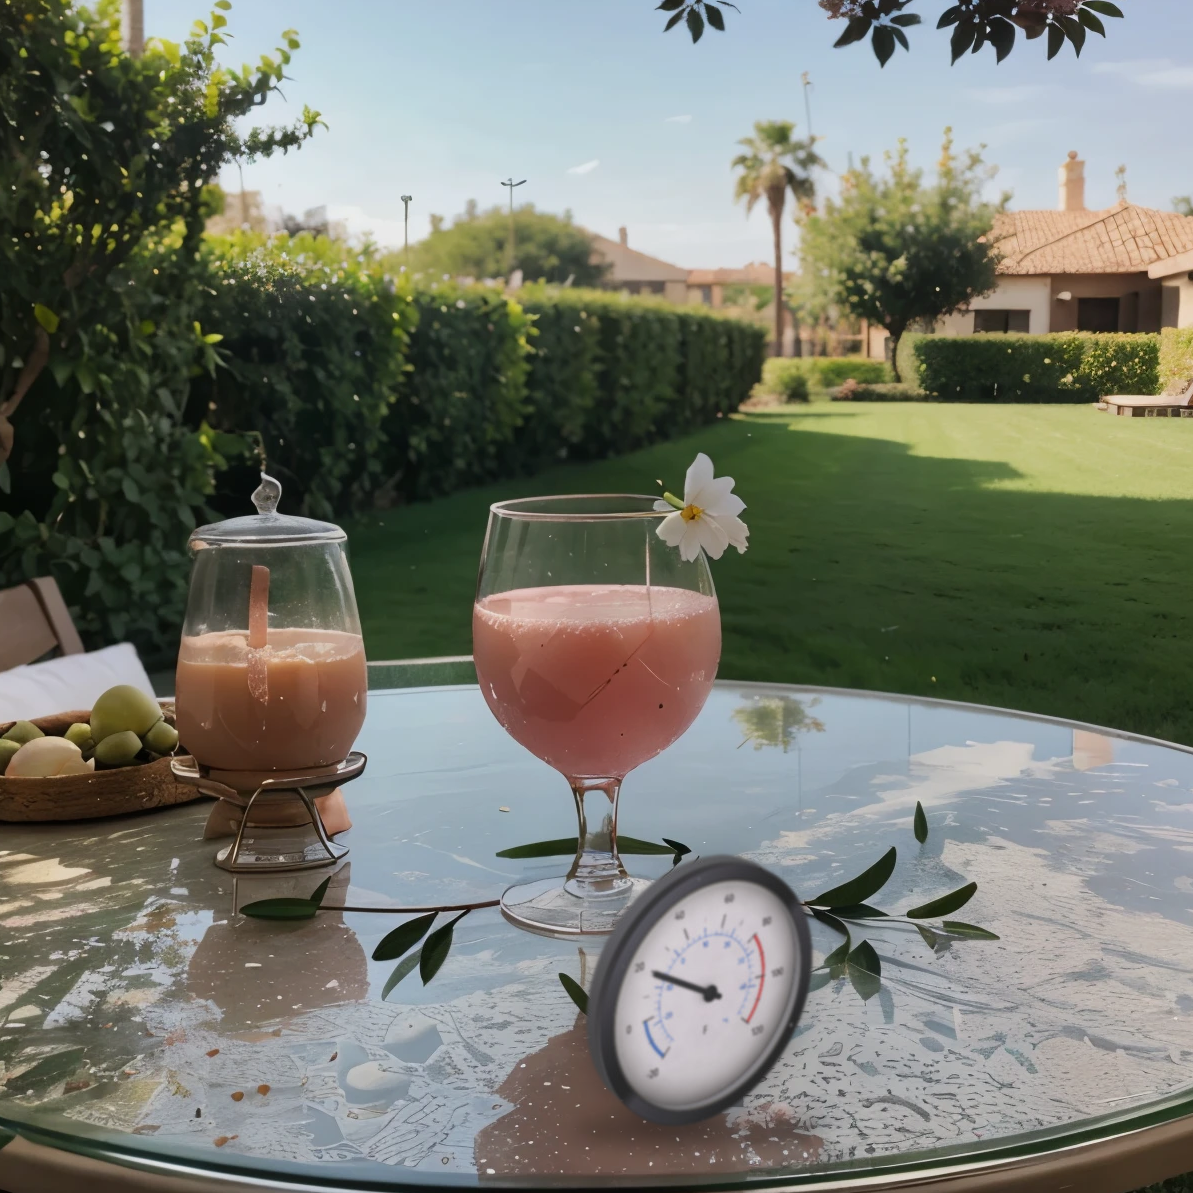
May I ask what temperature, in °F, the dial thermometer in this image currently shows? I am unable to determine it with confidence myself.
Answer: 20 °F
